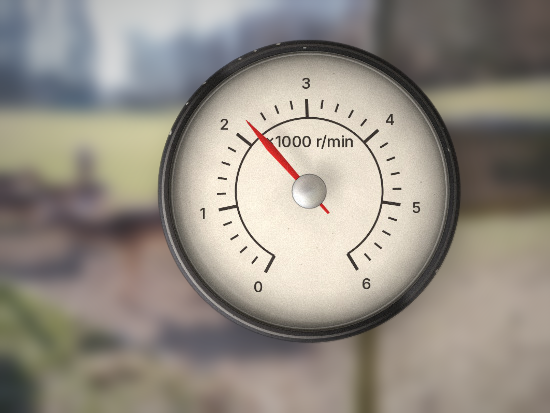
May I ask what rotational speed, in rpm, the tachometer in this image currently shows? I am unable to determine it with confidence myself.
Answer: 2200 rpm
